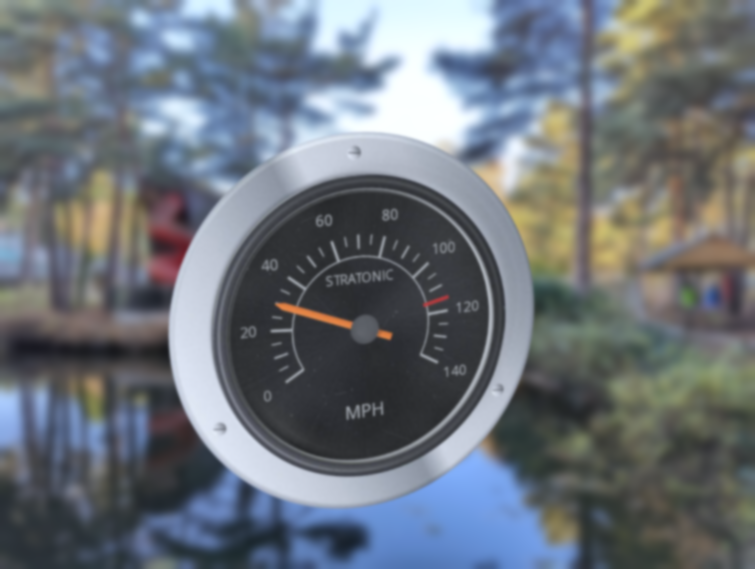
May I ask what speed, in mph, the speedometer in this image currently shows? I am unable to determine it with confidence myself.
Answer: 30 mph
